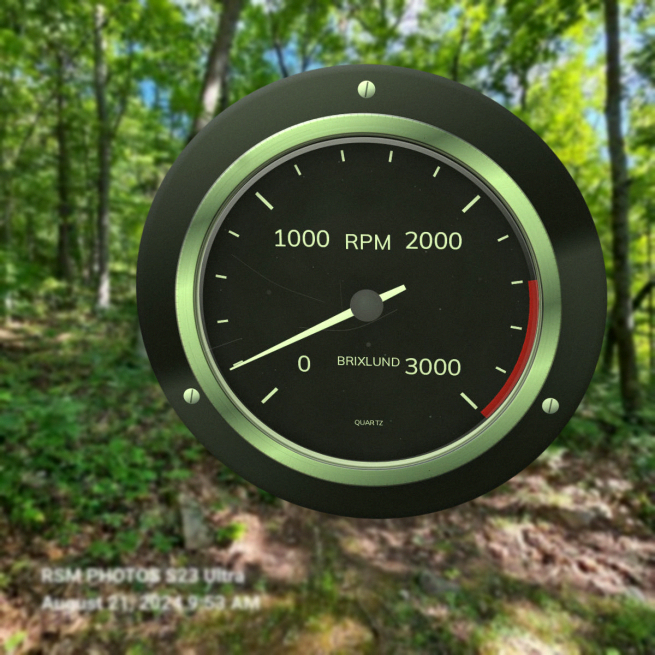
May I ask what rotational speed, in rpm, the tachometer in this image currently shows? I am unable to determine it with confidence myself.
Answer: 200 rpm
